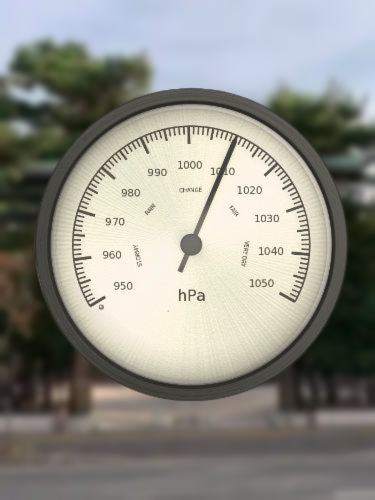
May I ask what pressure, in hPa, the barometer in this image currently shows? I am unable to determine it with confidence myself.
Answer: 1010 hPa
